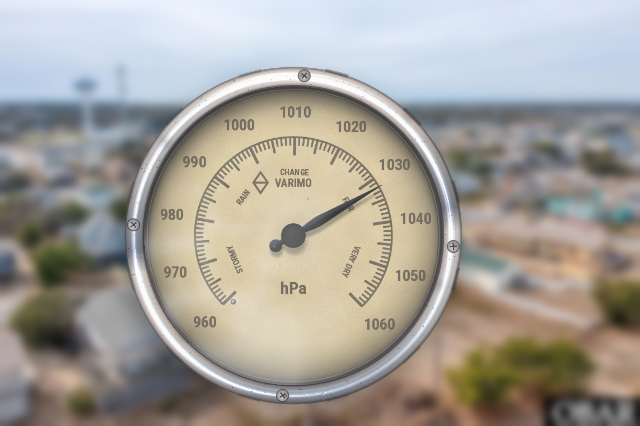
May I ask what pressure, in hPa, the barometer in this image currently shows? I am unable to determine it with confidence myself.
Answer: 1032 hPa
